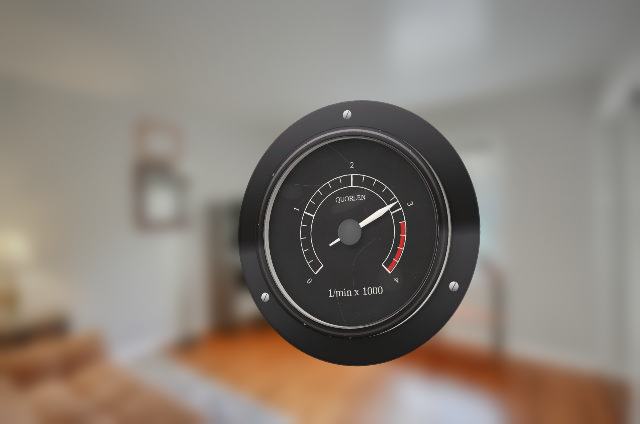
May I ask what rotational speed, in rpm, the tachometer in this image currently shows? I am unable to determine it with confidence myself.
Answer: 2900 rpm
